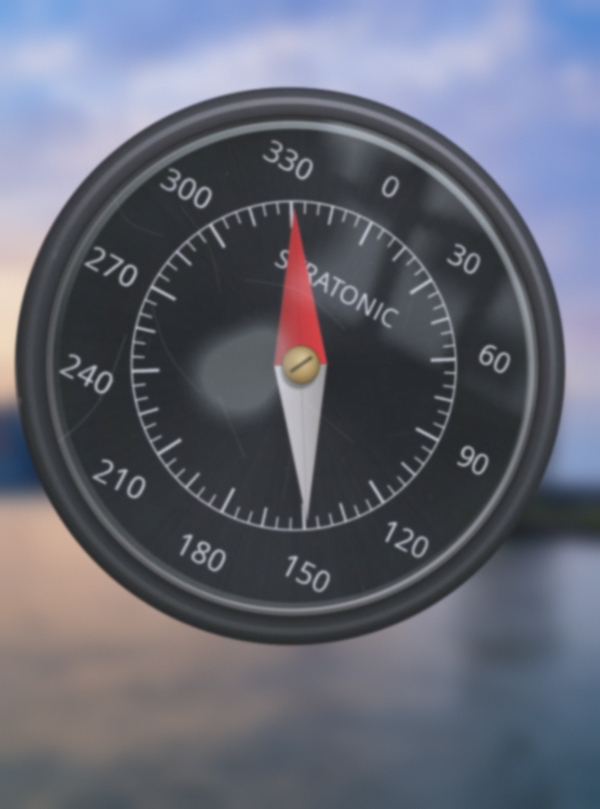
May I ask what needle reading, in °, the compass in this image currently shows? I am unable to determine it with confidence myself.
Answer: 330 °
